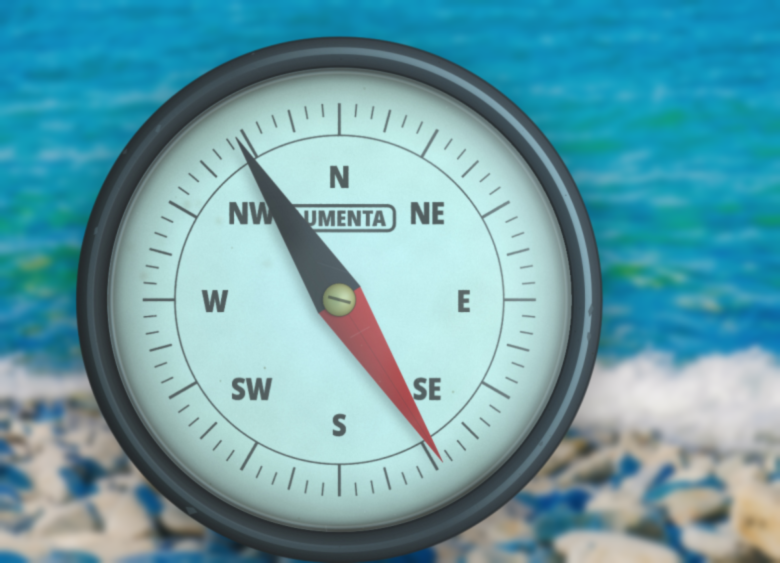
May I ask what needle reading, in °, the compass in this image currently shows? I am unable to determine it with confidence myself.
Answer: 147.5 °
